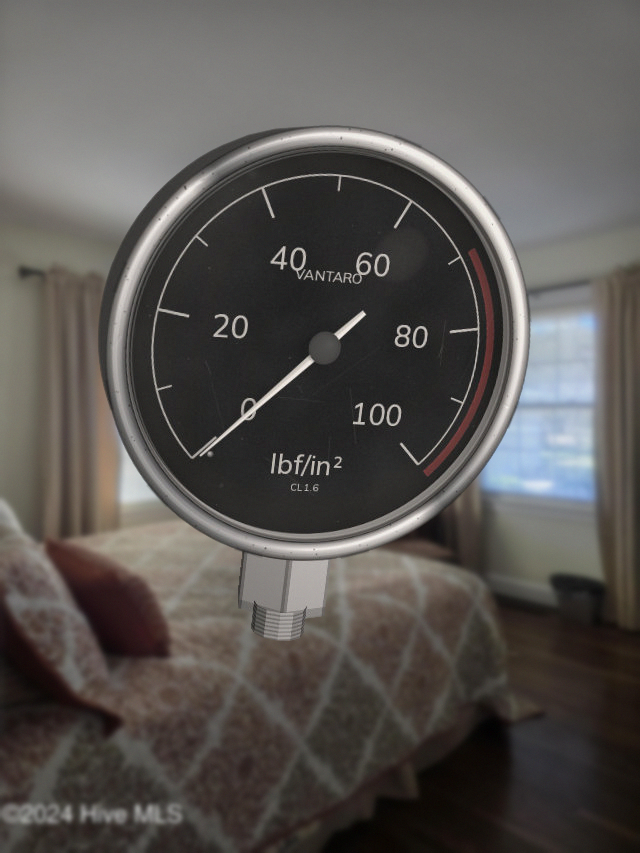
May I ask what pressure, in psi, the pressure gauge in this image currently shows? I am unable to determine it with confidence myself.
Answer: 0 psi
